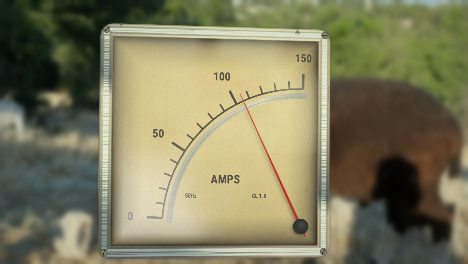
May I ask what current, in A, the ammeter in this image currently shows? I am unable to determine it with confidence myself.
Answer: 105 A
